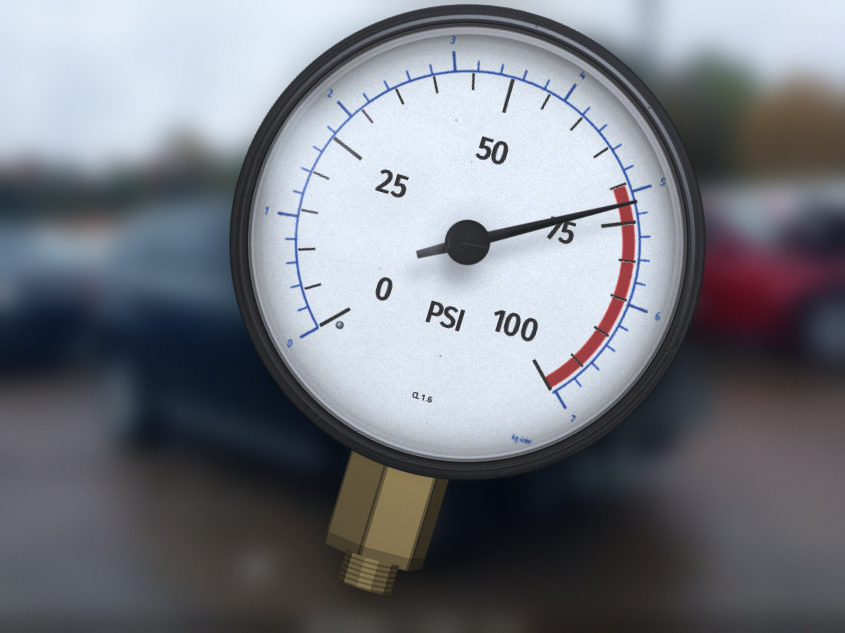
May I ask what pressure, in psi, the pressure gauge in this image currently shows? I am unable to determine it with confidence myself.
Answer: 72.5 psi
